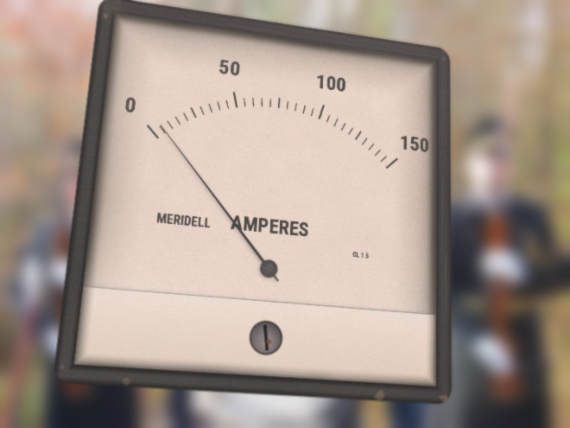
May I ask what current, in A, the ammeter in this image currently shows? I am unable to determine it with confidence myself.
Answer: 5 A
